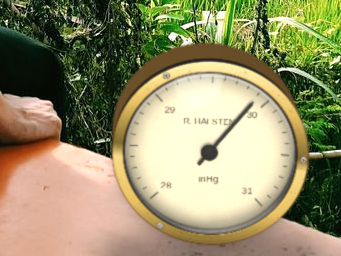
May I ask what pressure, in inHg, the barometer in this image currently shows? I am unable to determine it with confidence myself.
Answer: 29.9 inHg
